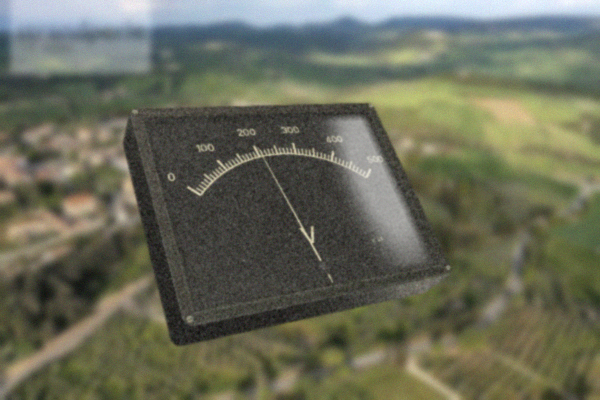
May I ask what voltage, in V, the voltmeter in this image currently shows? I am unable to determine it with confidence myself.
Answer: 200 V
